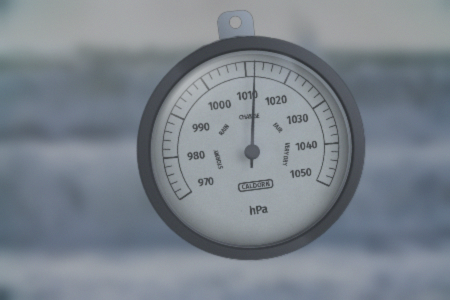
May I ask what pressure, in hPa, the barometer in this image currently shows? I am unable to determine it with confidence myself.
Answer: 1012 hPa
